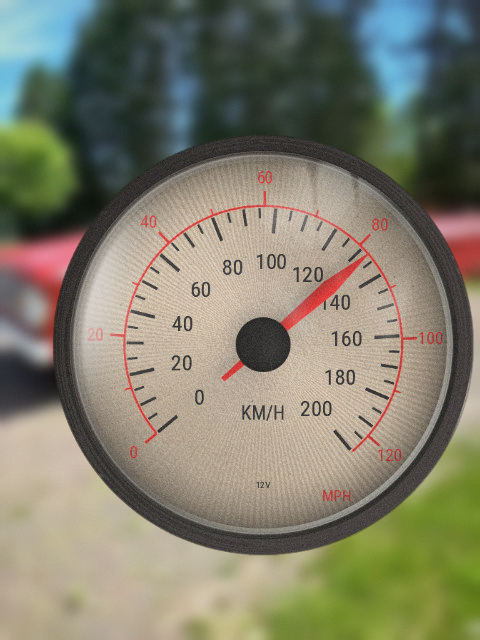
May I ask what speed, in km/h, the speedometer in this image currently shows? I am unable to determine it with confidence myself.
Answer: 132.5 km/h
